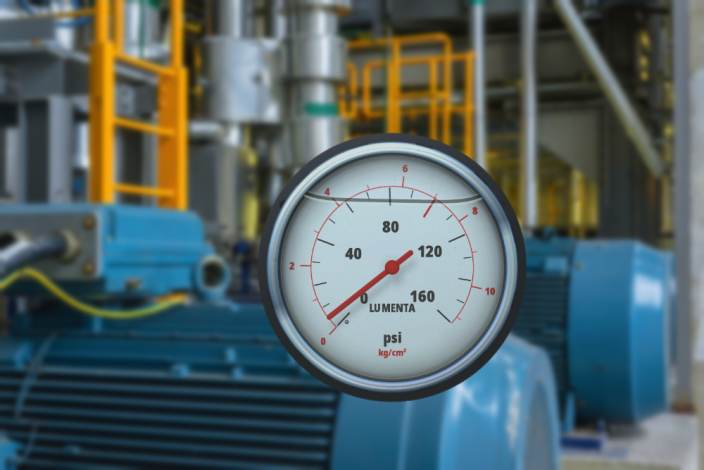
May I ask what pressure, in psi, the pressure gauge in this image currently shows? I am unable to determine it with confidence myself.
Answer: 5 psi
